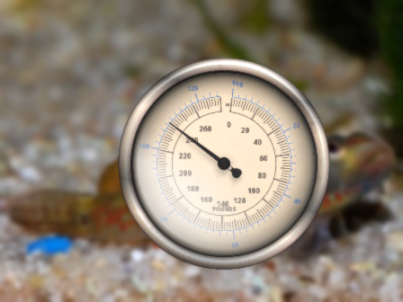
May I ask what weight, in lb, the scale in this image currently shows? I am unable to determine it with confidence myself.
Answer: 240 lb
